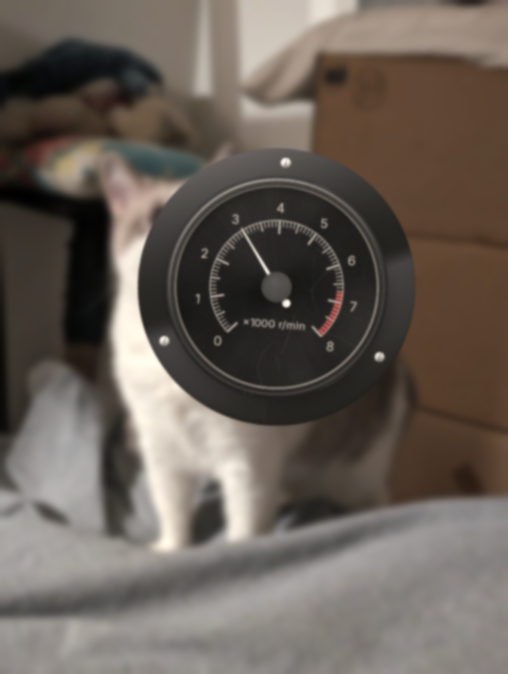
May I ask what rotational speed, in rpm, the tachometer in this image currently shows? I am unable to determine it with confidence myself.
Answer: 3000 rpm
